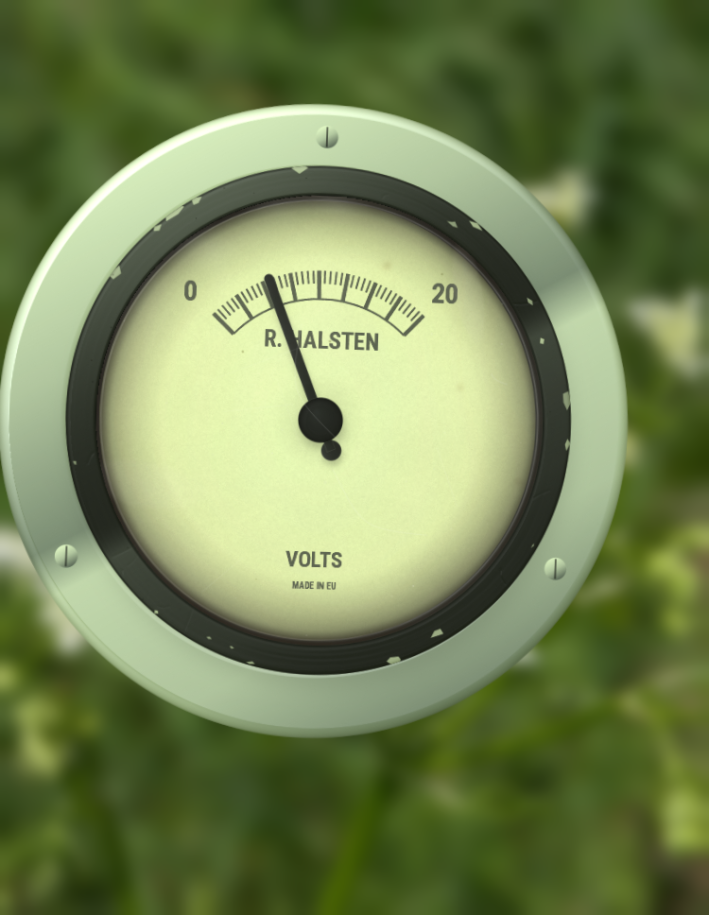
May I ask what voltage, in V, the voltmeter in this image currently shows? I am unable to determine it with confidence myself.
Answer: 5.5 V
